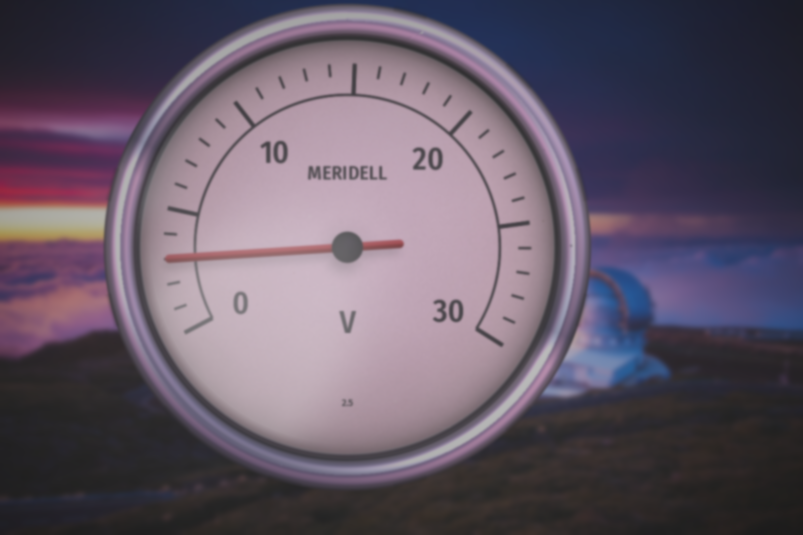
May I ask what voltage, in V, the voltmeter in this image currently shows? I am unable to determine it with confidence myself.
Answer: 3 V
